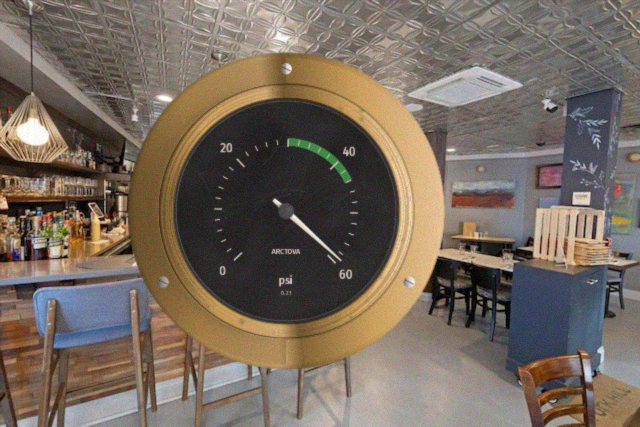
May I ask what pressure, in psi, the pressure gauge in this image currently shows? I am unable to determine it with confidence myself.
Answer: 59 psi
